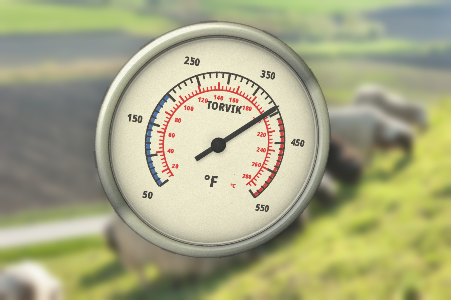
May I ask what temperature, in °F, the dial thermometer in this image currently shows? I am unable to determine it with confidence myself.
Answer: 390 °F
